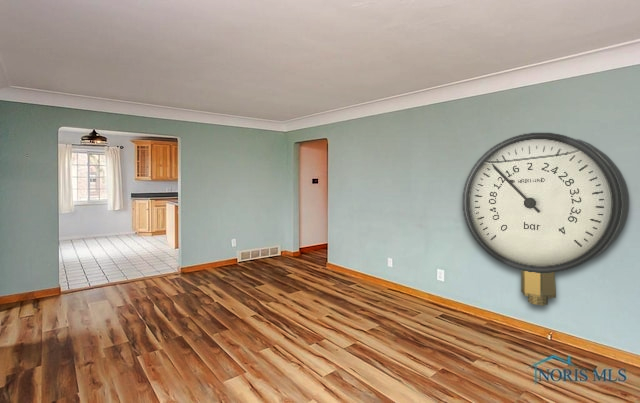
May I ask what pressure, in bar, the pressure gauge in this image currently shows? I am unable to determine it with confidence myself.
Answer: 1.4 bar
